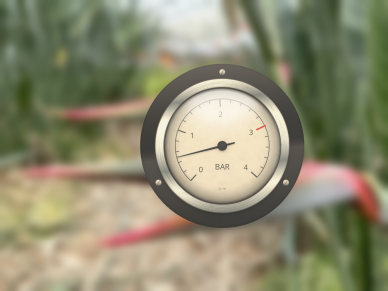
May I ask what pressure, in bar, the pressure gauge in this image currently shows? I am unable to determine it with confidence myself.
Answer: 0.5 bar
